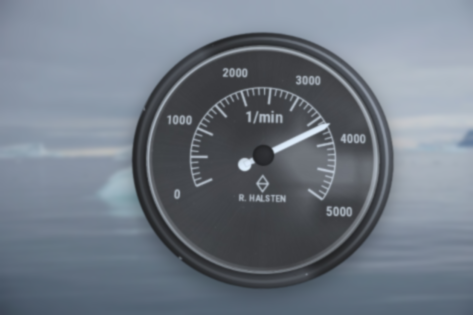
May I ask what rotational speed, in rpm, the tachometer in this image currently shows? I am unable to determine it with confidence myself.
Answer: 3700 rpm
